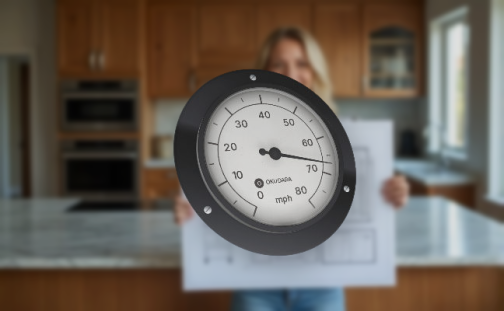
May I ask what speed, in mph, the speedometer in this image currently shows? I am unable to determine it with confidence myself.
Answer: 67.5 mph
